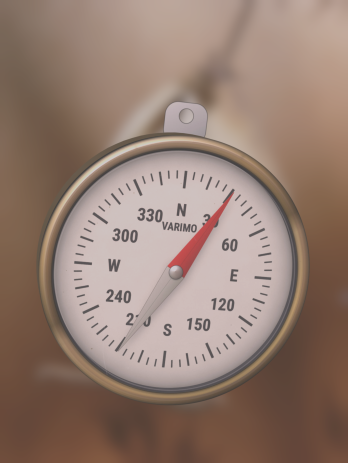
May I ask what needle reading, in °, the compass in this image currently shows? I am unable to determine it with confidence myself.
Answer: 30 °
